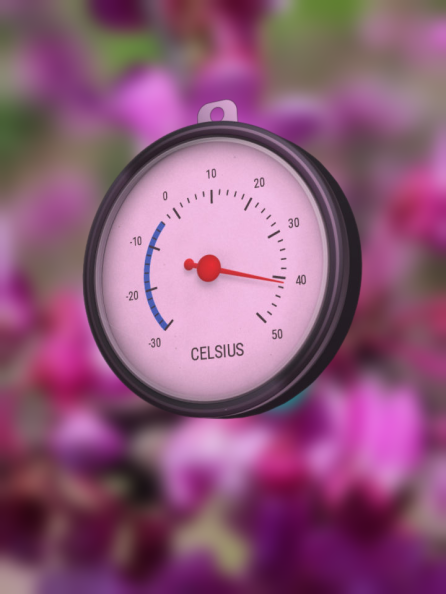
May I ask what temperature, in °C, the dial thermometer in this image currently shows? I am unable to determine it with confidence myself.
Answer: 41 °C
